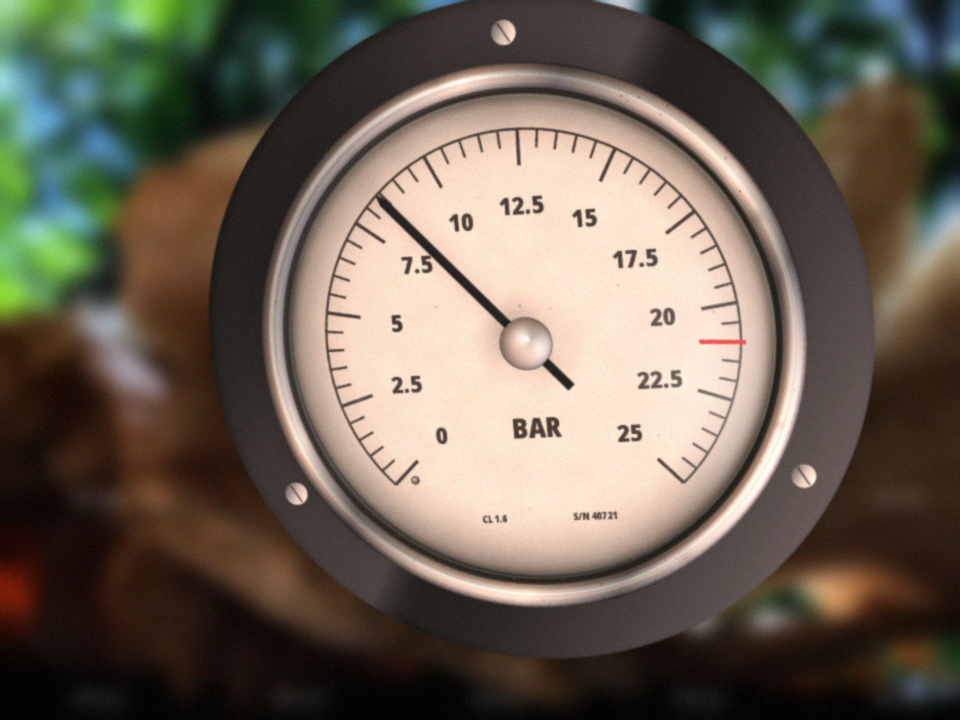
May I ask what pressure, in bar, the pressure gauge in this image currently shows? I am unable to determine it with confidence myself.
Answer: 8.5 bar
